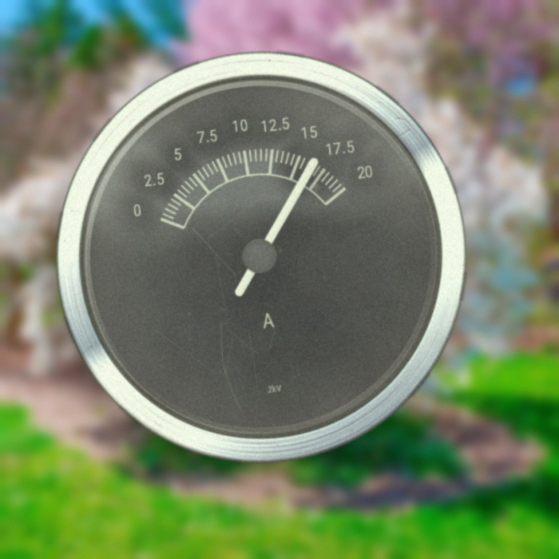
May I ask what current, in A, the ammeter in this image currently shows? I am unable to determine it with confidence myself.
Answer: 16.5 A
